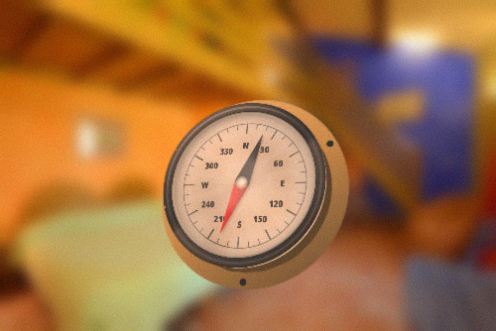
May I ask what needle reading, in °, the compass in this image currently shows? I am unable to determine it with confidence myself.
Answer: 200 °
